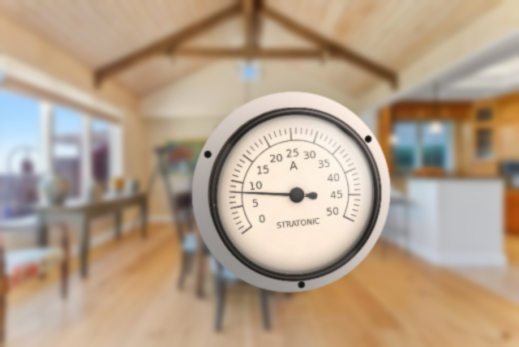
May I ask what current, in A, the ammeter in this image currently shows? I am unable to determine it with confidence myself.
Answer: 8 A
